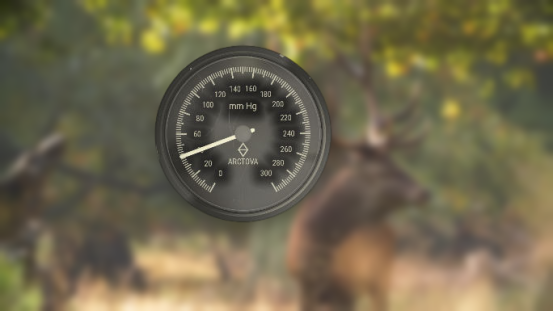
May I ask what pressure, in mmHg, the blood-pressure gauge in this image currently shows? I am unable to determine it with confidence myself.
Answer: 40 mmHg
